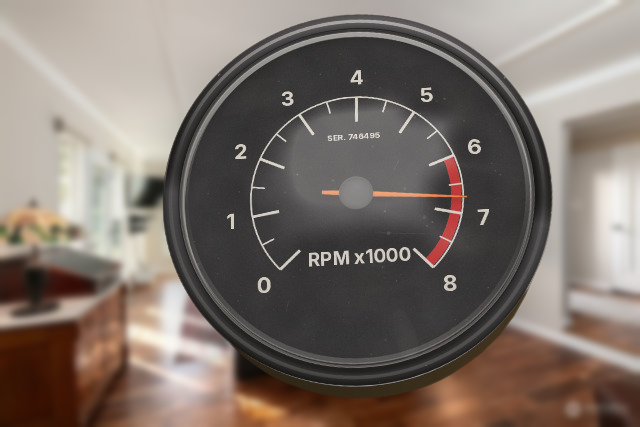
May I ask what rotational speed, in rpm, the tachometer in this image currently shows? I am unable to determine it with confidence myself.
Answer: 6750 rpm
